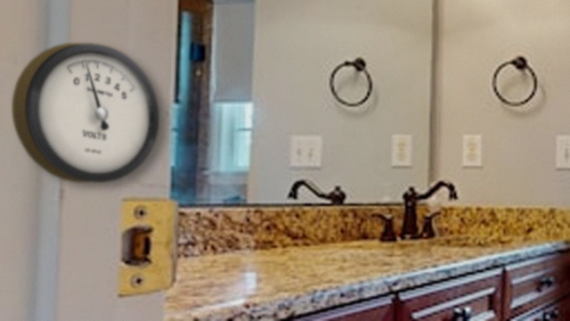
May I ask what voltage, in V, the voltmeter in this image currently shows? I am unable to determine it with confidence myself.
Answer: 1 V
